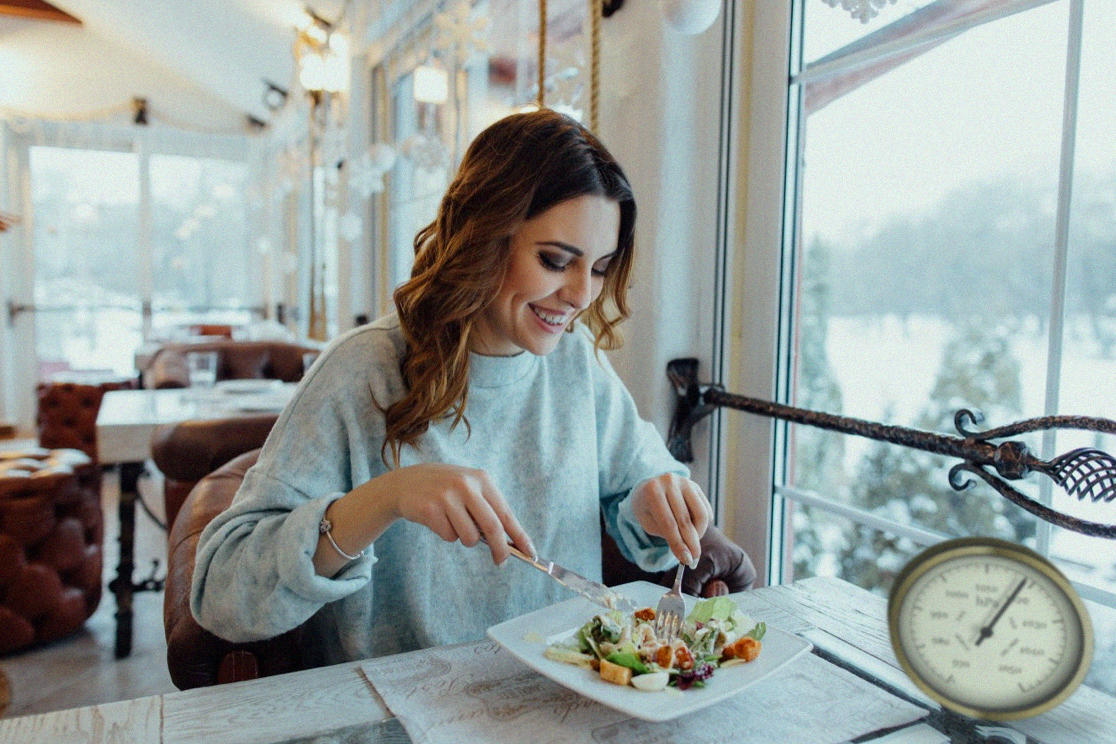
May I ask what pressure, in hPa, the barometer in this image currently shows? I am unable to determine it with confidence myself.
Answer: 1018 hPa
